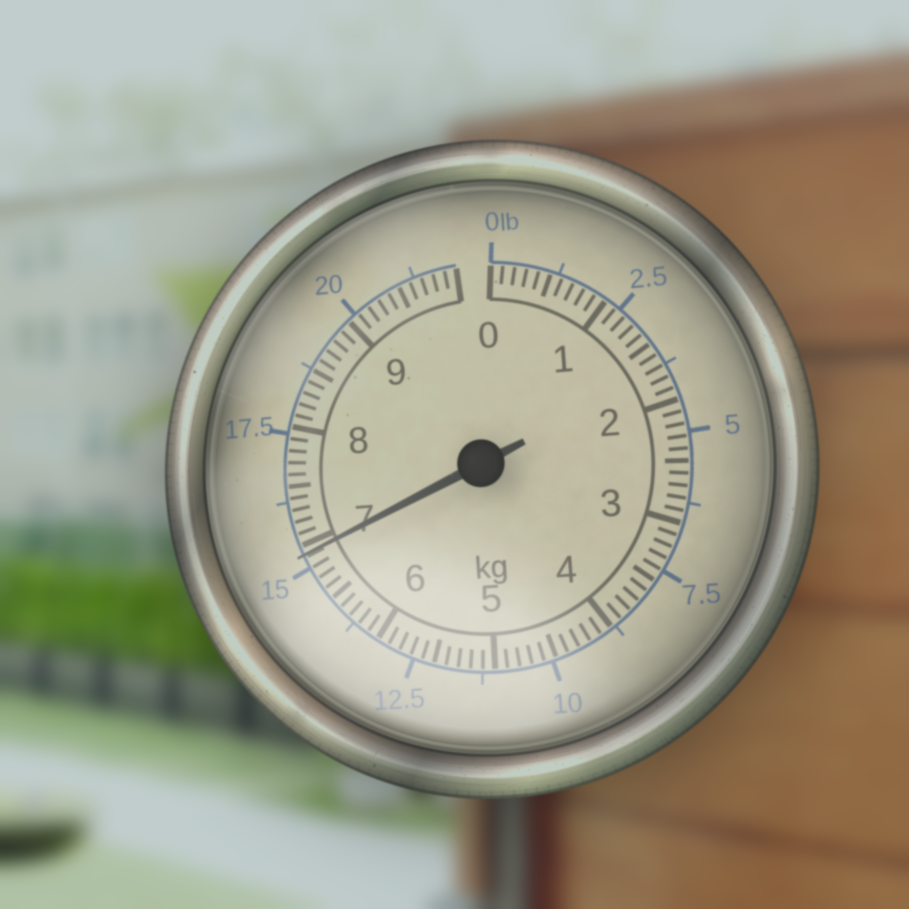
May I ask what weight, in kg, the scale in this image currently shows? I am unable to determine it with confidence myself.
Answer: 6.9 kg
